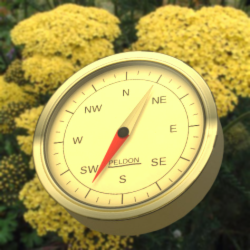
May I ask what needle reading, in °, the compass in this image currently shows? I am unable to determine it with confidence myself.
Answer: 210 °
